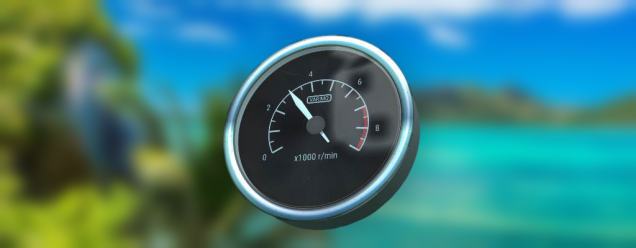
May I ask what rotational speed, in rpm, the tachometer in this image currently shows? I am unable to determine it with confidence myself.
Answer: 3000 rpm
